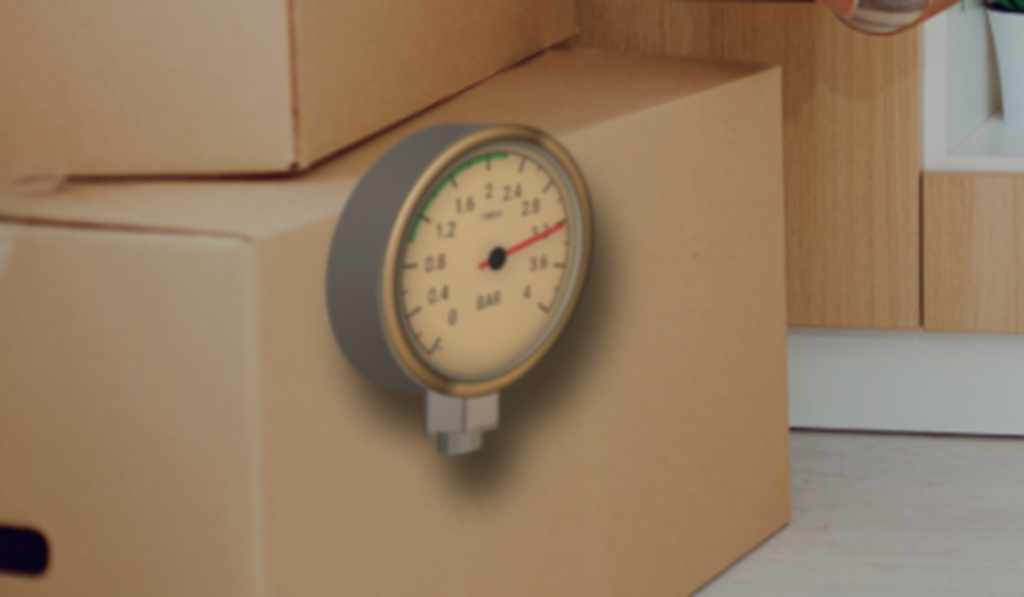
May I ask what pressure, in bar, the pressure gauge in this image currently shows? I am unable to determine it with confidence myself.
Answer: 3.2 bar
